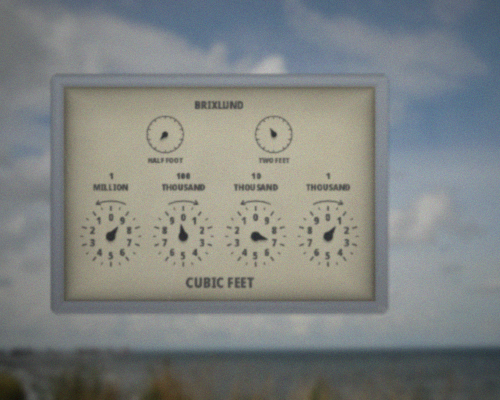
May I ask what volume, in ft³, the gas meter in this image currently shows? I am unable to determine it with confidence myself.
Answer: 897100 ft³
